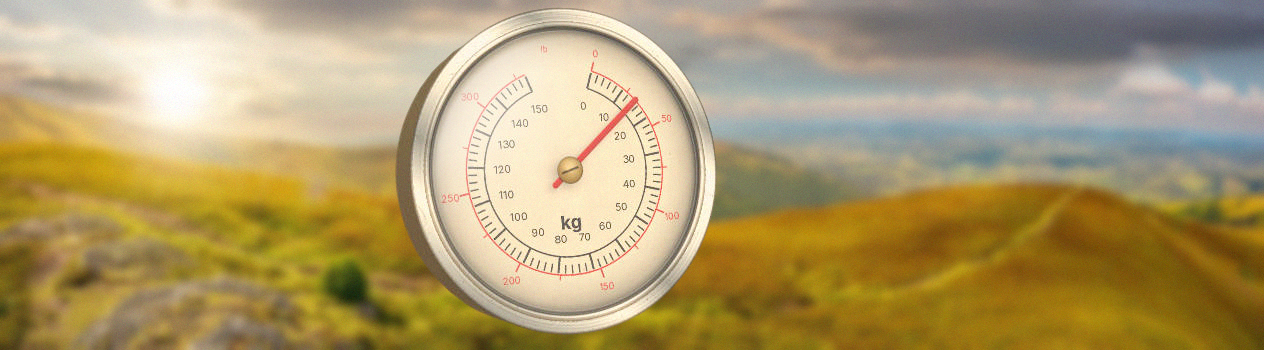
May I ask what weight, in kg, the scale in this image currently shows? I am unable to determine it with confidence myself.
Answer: 14 kg
